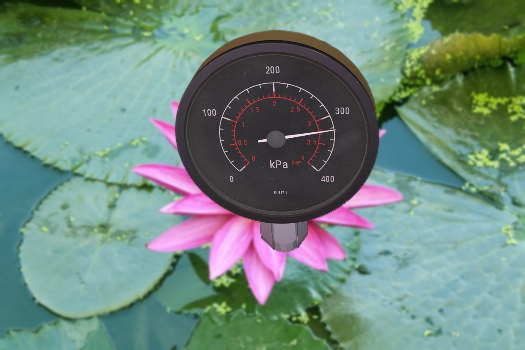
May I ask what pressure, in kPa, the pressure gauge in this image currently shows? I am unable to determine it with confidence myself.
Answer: 320 kPa
